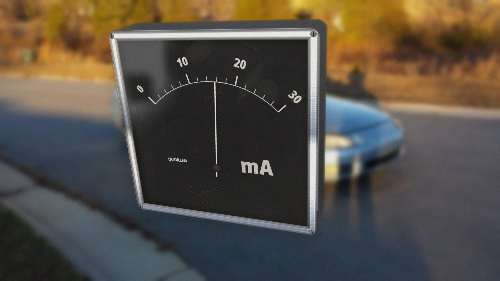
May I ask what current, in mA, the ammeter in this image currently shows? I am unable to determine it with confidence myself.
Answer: 16 mA
